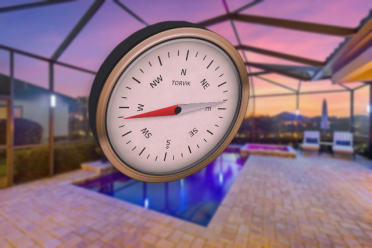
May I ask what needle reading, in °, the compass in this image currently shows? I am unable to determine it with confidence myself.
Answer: 260 °
